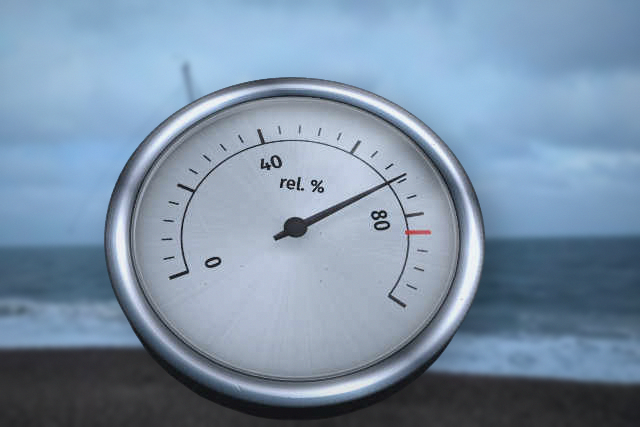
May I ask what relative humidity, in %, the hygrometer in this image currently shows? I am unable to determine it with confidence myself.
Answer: 72 %
